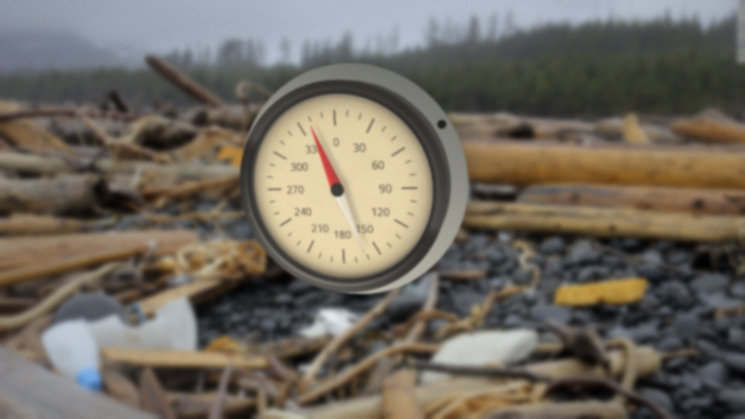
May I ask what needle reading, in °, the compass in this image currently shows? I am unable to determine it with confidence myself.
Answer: 340 °
